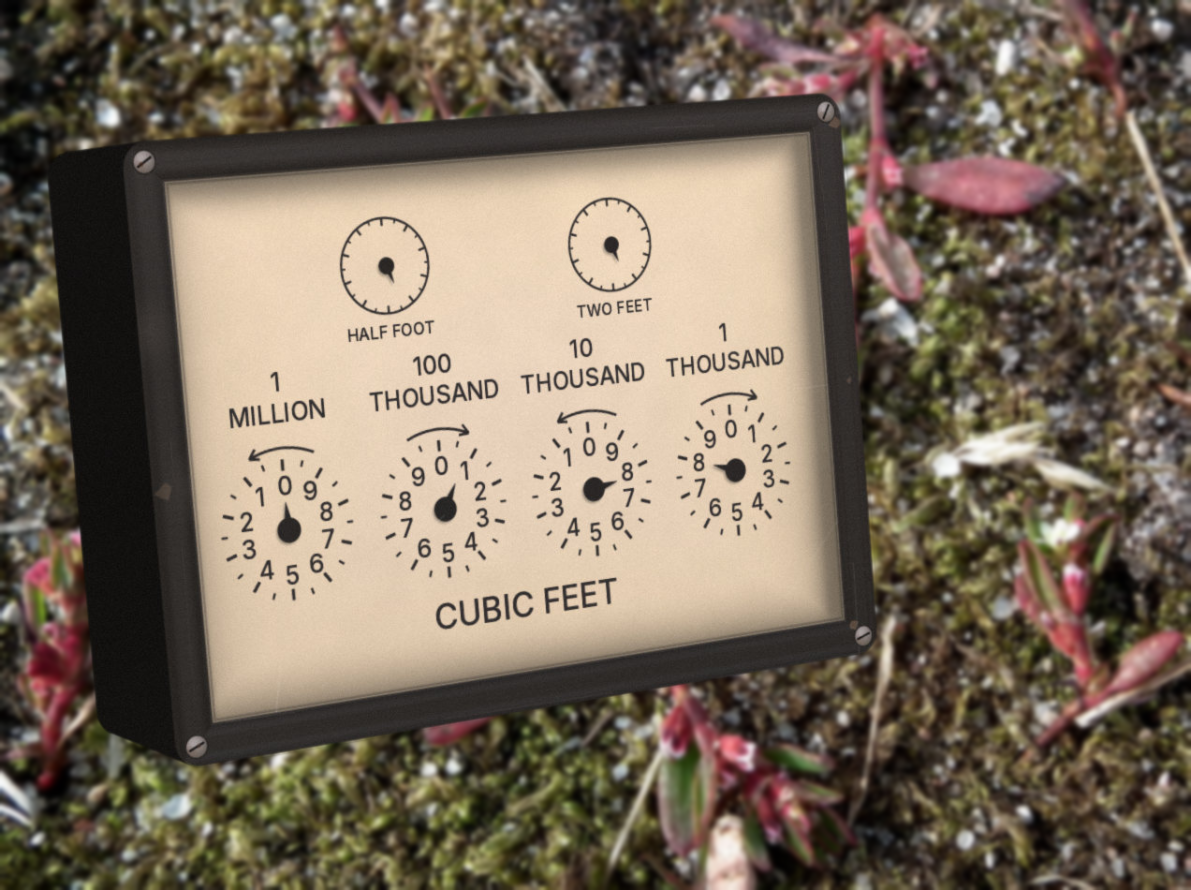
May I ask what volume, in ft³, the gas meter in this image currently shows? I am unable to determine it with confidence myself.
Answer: 7800 ft³
